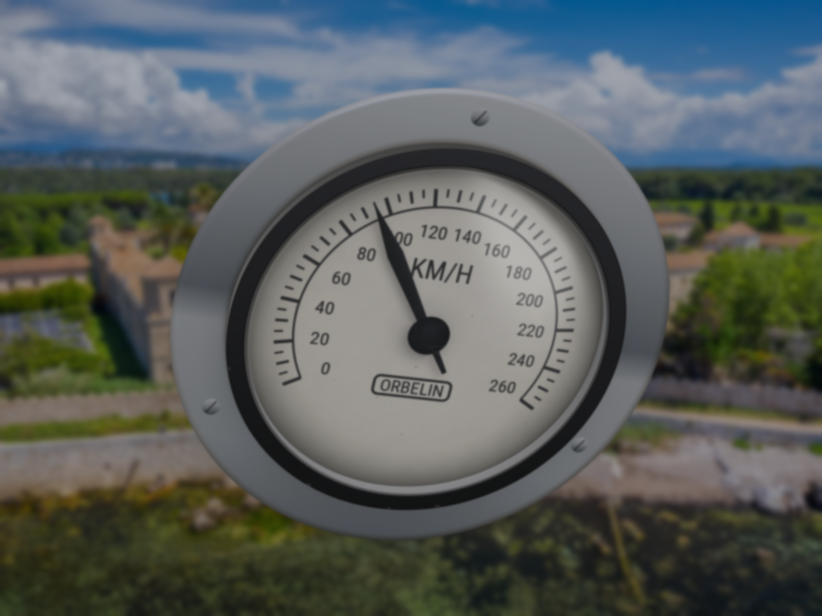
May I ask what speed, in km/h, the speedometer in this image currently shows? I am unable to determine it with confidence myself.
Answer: 95 km/h
